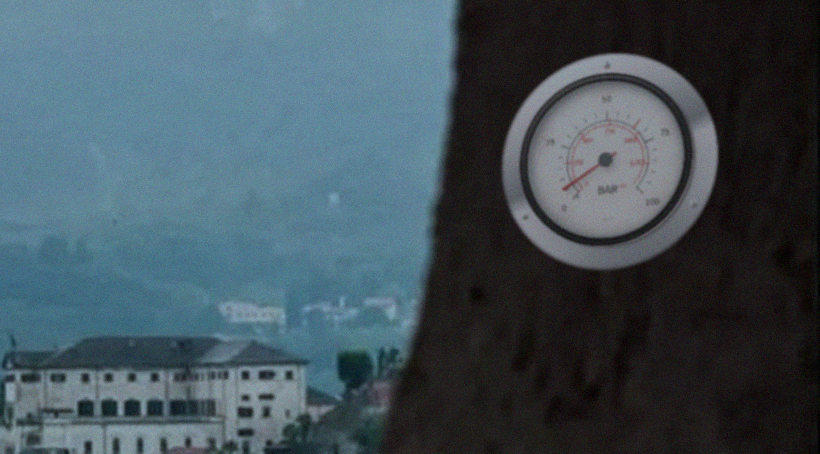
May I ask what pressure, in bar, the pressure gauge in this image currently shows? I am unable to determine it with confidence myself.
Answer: 5 bar
